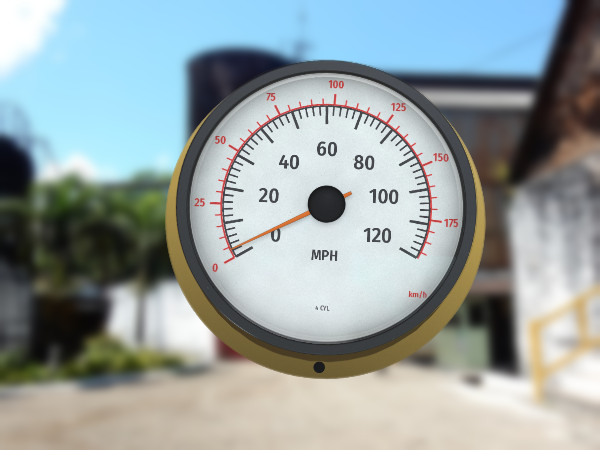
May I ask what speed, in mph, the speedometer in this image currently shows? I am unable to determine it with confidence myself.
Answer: 2 mph
